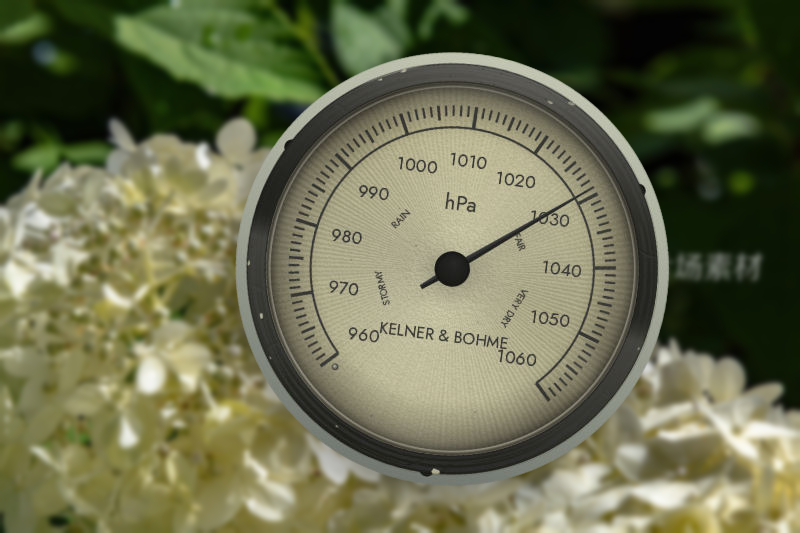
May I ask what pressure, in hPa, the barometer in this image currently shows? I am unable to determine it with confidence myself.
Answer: 1029 hPa
